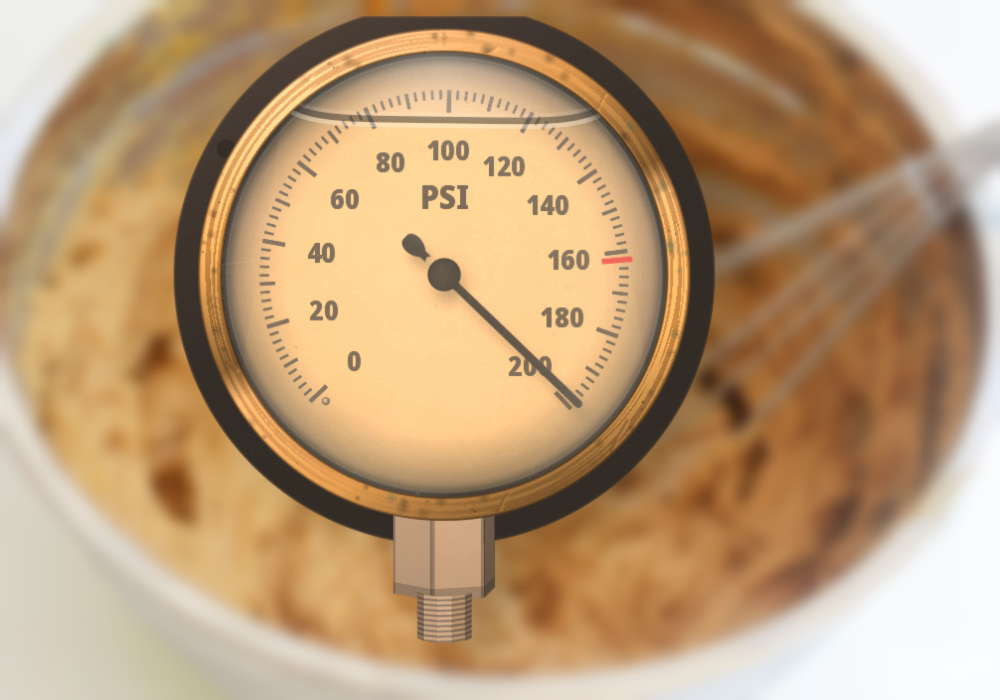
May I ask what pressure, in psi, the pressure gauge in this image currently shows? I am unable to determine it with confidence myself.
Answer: 198 psi
